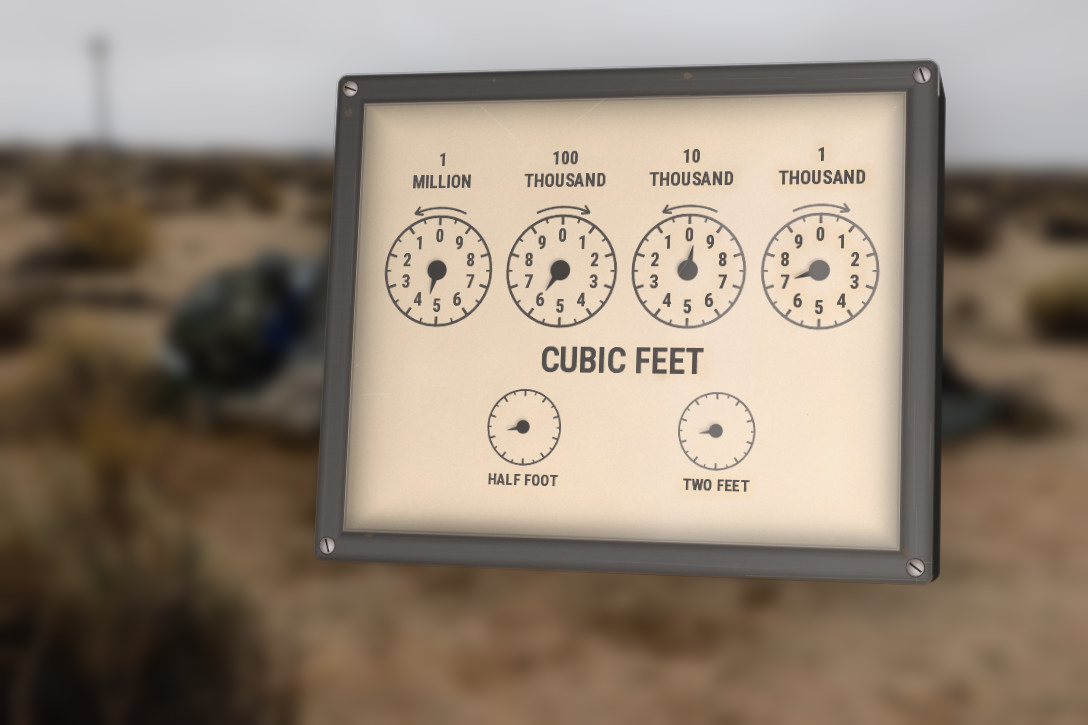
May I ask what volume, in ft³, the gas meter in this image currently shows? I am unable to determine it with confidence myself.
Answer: 459700 ft³
